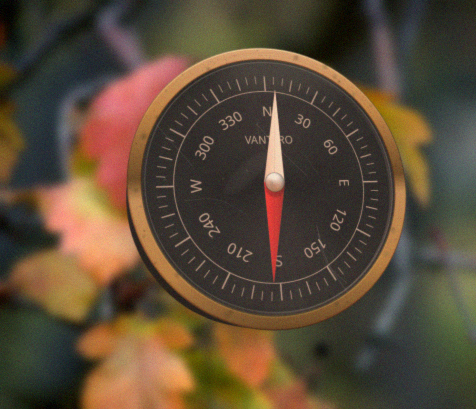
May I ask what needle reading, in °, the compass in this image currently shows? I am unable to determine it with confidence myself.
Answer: 185 °
